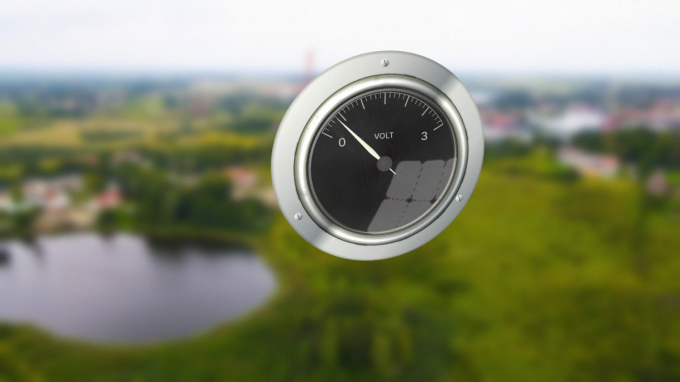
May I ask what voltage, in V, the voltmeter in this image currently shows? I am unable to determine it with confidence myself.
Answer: 0.4 V
